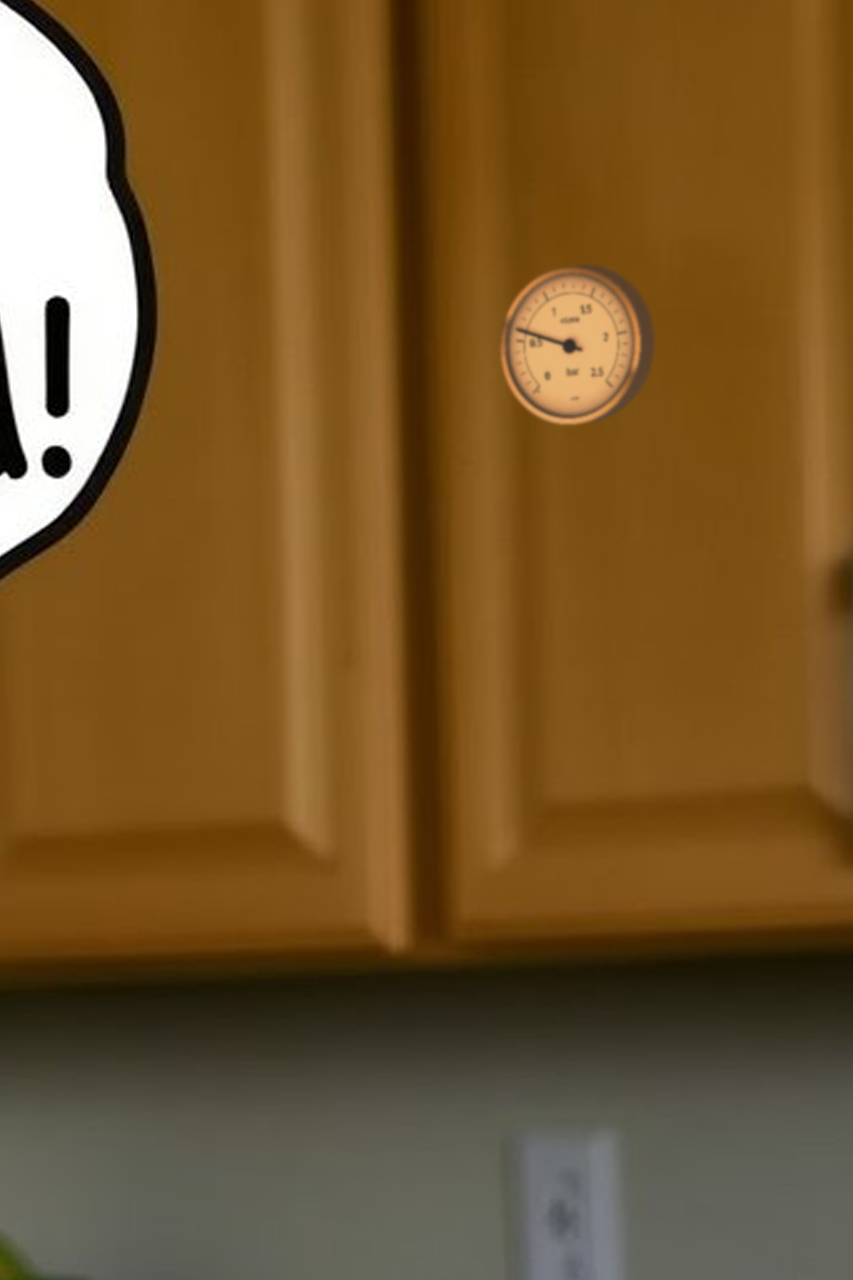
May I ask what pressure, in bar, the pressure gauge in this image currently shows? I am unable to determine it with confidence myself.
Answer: 0.6 bar
